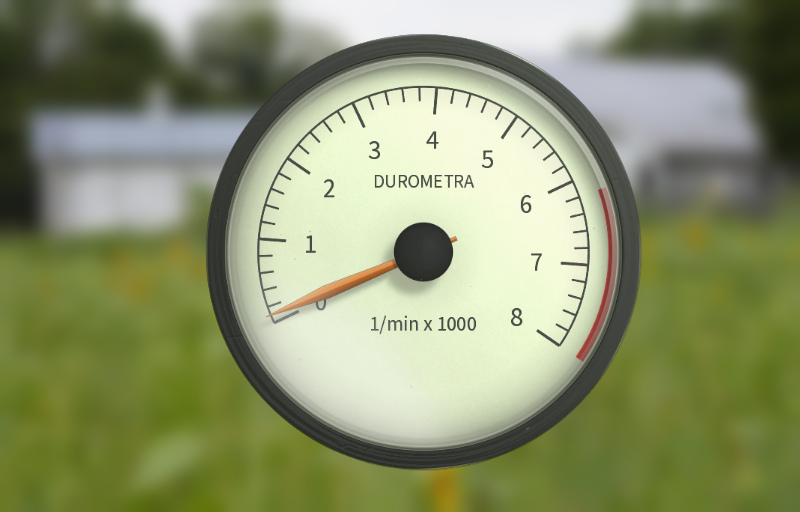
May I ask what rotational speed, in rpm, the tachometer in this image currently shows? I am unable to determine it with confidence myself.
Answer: 100 rpm
